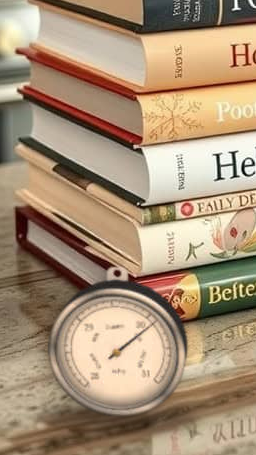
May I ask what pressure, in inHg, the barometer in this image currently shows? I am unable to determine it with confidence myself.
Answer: 30.1 inHg
